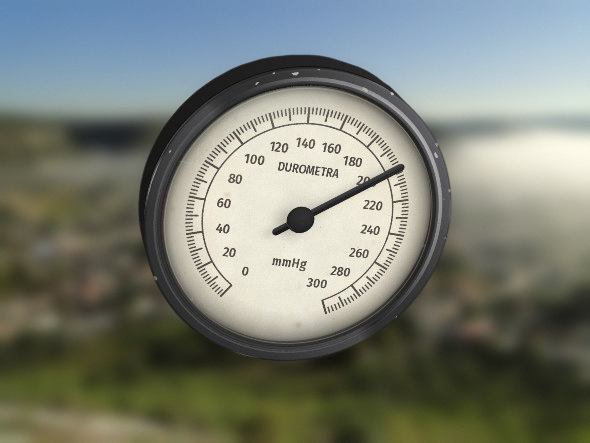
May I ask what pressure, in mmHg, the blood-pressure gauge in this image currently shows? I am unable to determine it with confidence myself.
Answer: 200 mmHg
